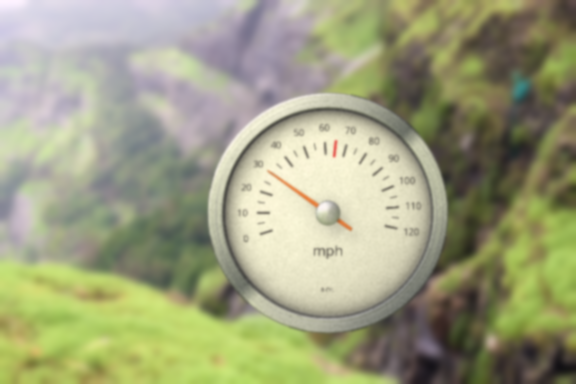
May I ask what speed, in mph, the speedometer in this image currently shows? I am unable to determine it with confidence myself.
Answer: 30 mph
